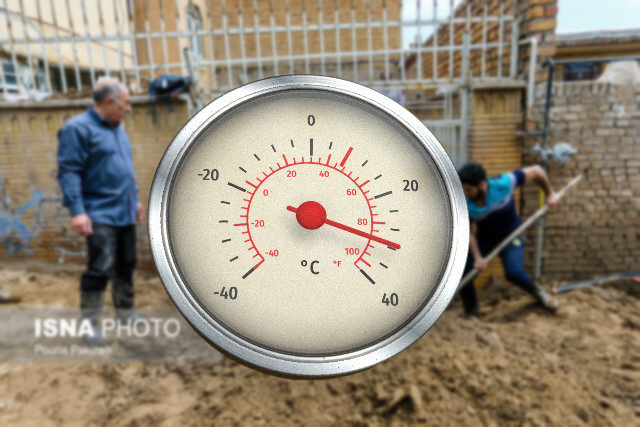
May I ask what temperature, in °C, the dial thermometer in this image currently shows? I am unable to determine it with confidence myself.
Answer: 32 °C
